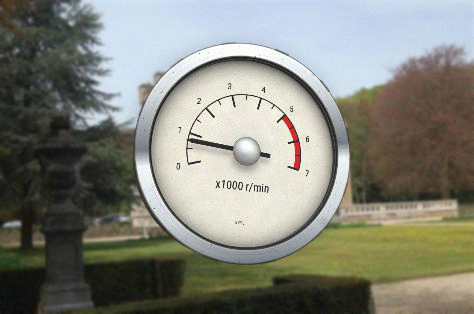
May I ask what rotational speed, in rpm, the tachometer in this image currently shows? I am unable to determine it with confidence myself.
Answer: 750 rpm
